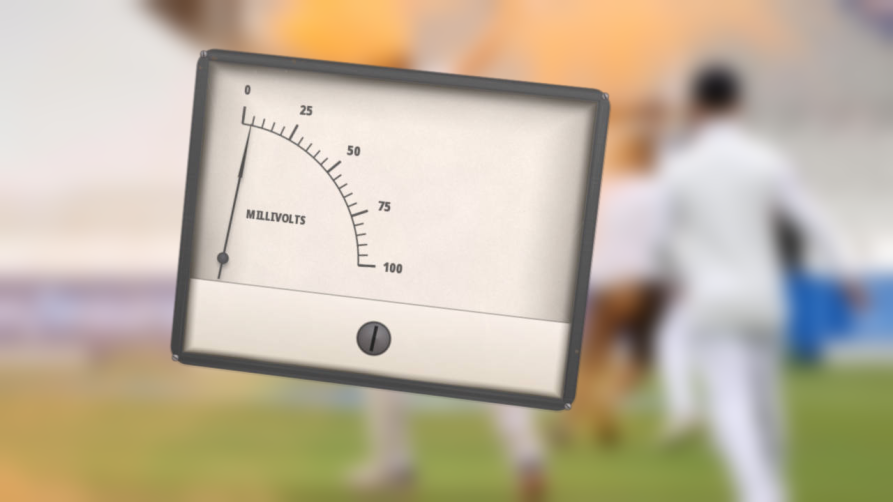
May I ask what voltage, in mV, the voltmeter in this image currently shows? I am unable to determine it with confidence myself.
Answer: 5 mV
